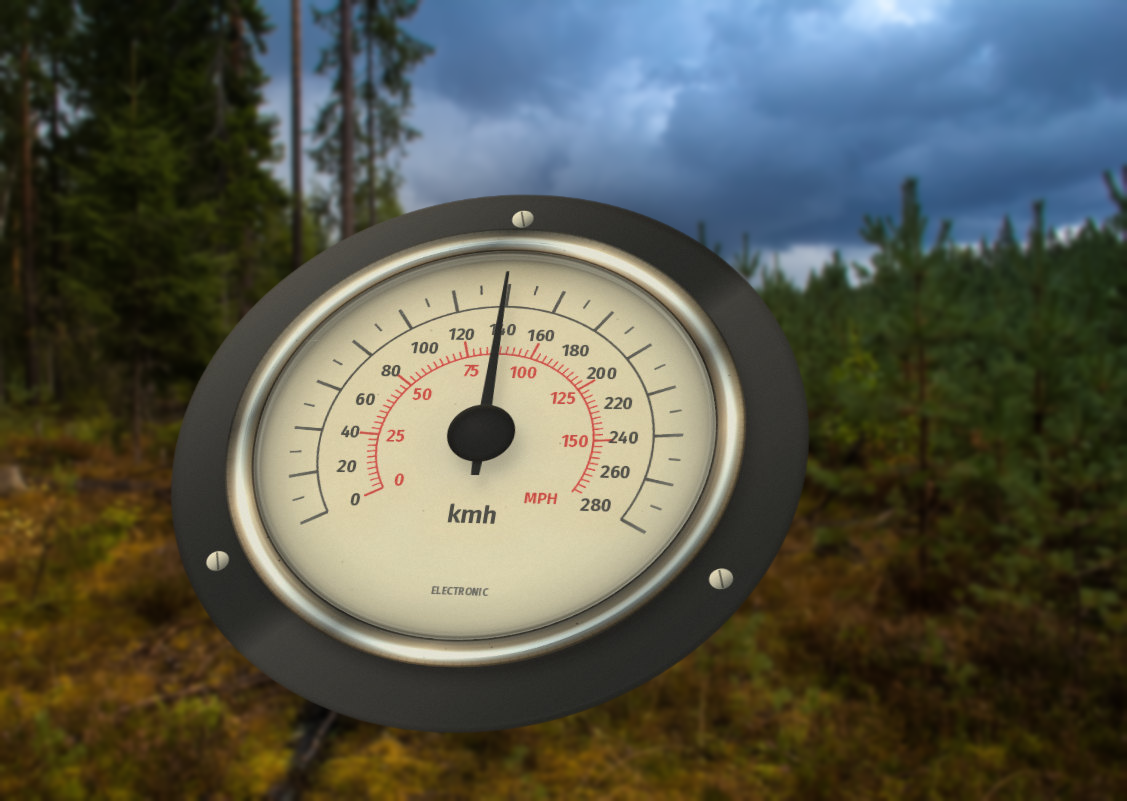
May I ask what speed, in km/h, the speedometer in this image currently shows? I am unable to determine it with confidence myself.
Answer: 140 km/h
